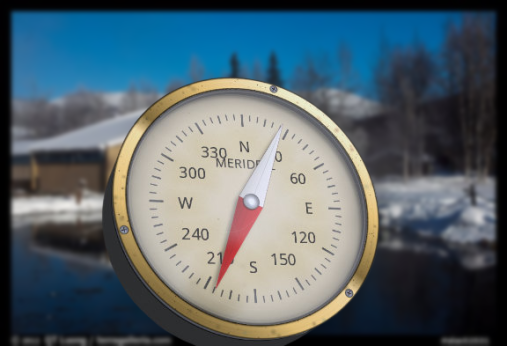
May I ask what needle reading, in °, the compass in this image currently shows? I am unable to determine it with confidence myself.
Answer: 205 °
